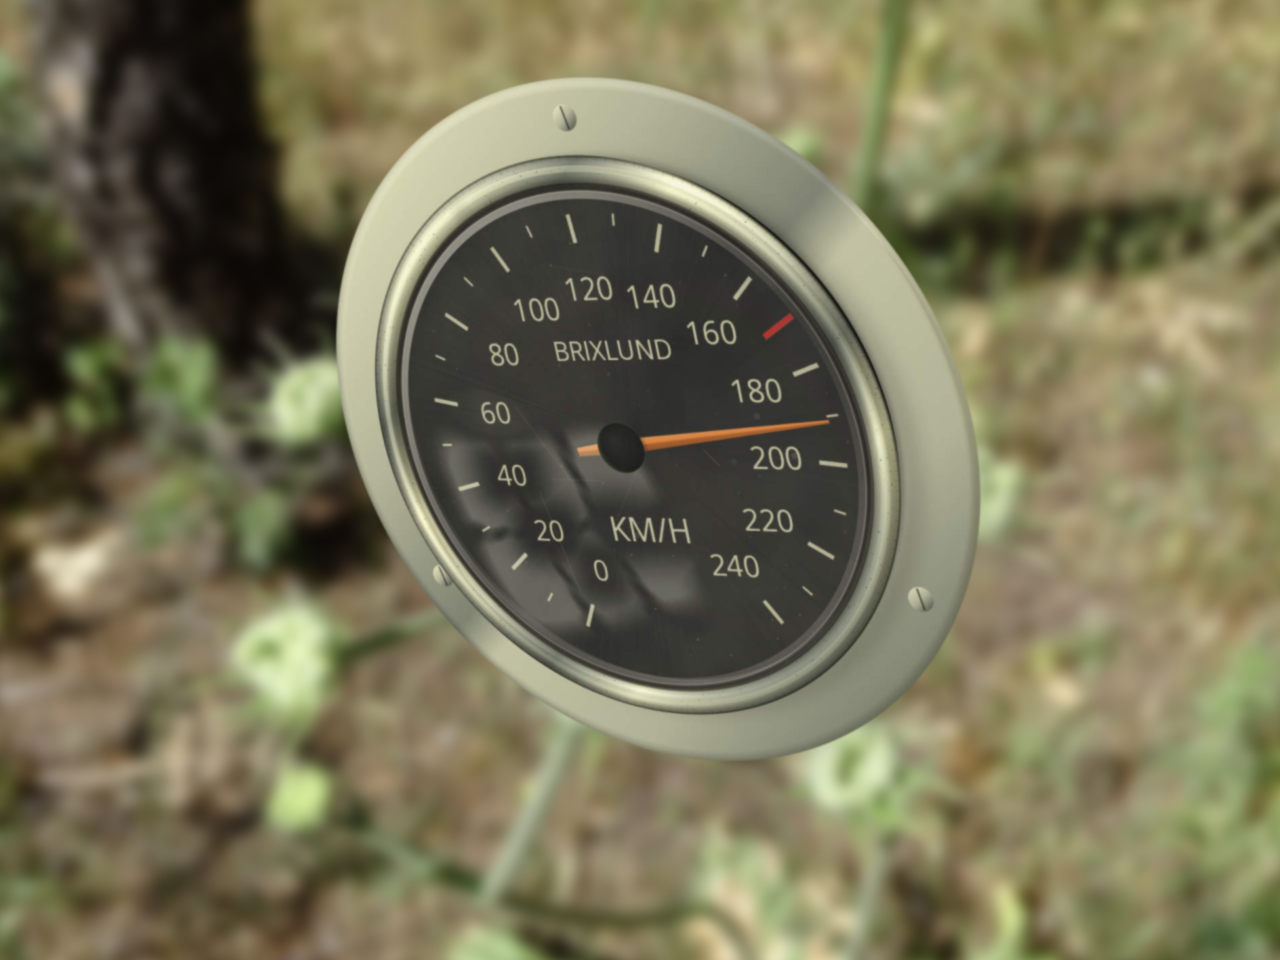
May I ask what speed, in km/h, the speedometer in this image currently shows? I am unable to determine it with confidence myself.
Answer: 190 km/h
